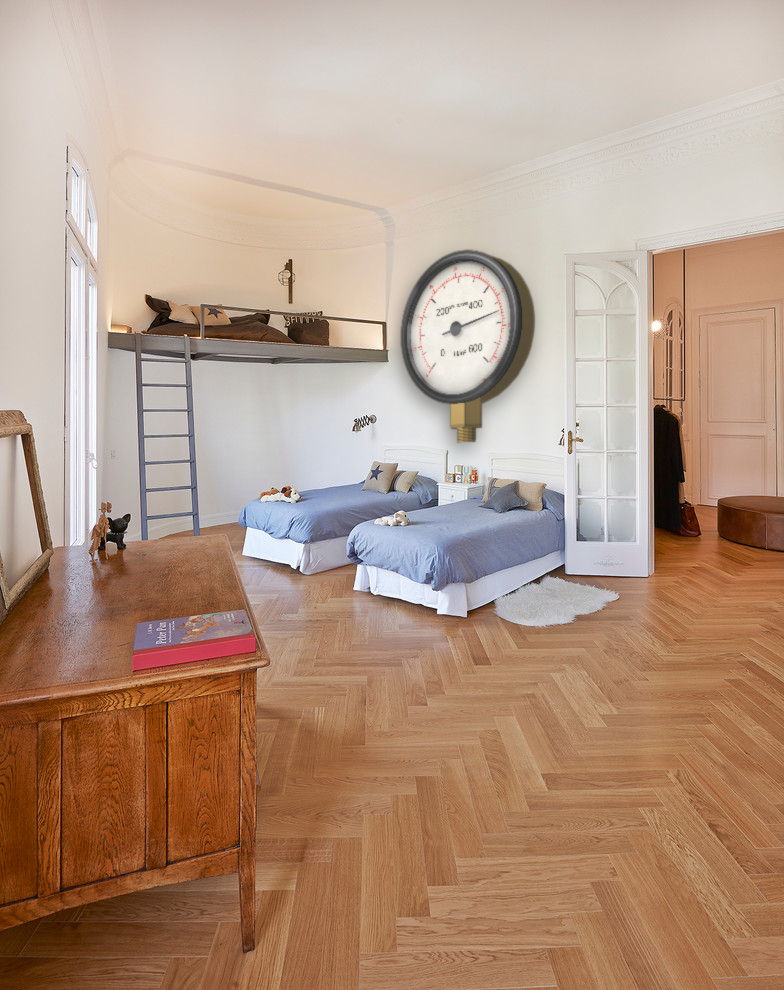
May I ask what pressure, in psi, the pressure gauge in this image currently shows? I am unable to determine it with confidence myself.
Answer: 475 psi
